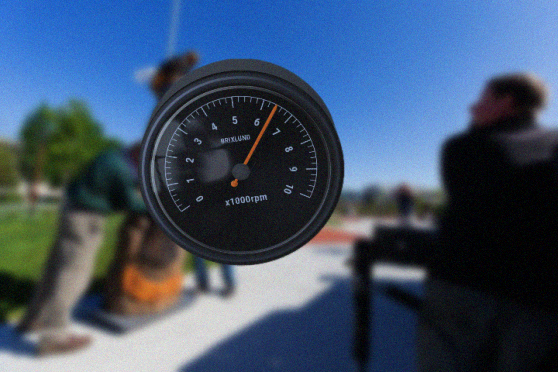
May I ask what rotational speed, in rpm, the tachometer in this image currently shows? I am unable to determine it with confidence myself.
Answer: 6400 rpm
